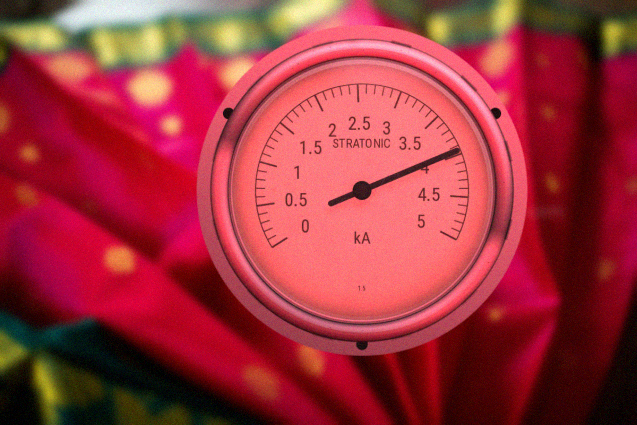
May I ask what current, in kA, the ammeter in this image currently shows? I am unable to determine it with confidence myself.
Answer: 3.95 kA
